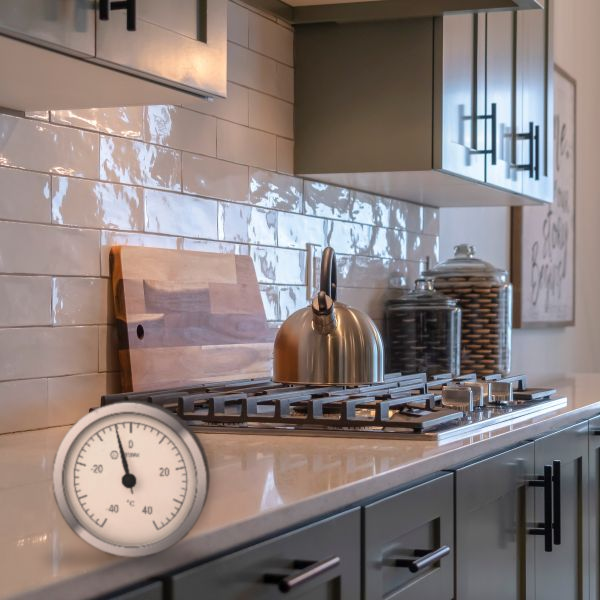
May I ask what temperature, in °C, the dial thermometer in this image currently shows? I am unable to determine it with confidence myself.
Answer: -4 °C
